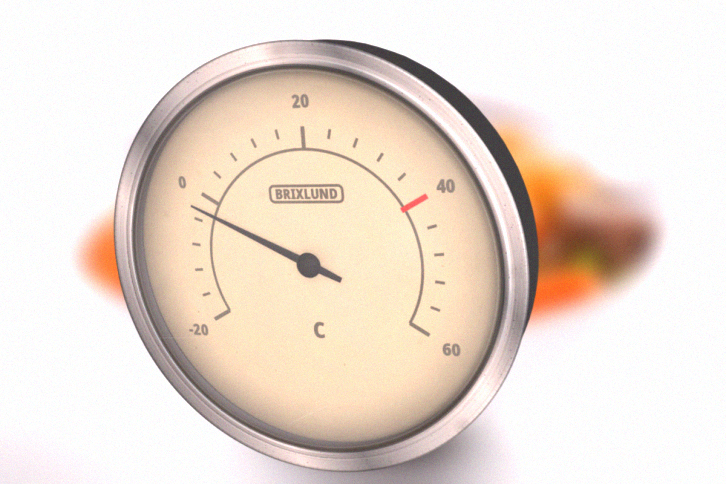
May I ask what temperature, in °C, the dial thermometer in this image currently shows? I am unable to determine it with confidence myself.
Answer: -2 °C
